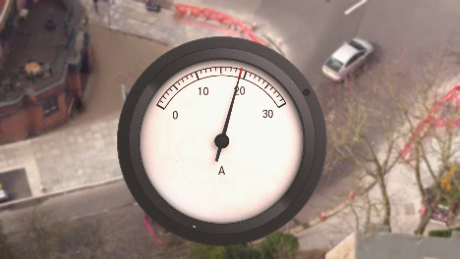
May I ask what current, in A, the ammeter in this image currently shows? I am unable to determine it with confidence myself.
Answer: 19 A
